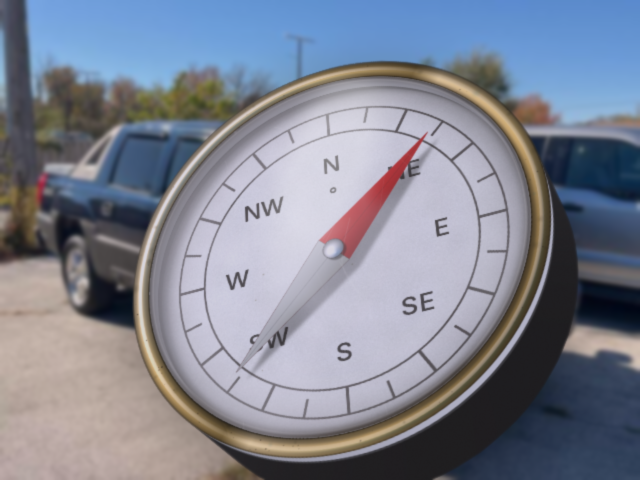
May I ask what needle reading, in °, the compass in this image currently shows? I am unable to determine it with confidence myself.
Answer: 45 °
